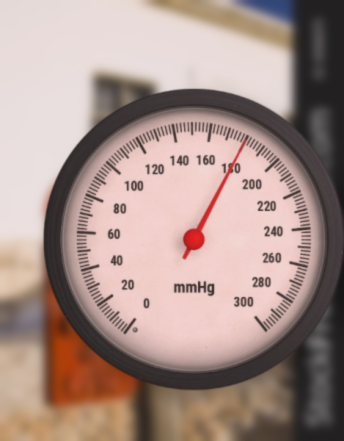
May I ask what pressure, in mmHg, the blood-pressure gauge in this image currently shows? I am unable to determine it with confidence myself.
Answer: 180 mmHg
